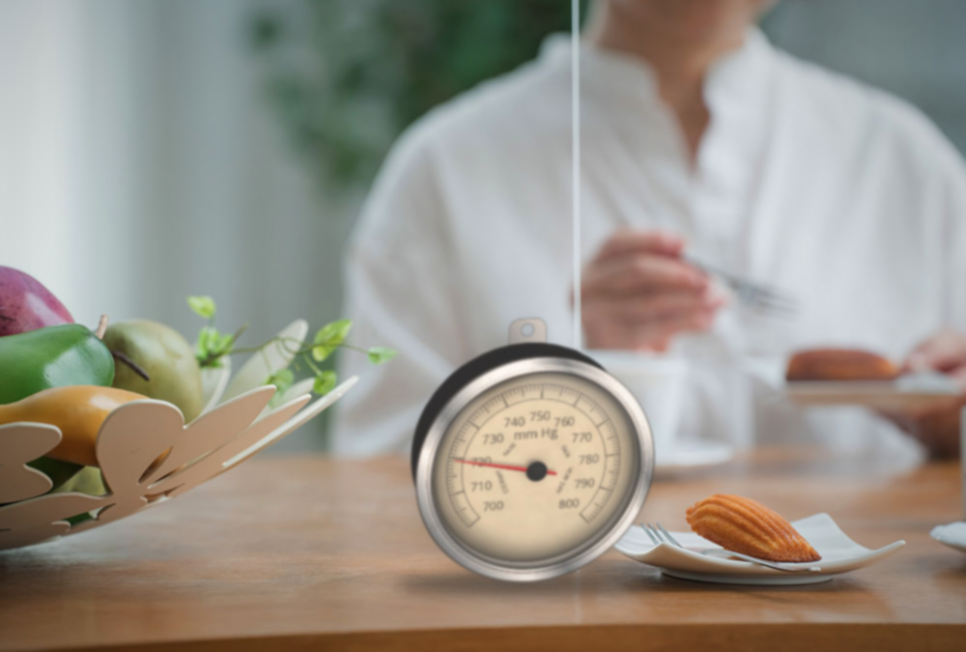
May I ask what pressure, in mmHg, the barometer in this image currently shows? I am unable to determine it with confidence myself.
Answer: 720 mmHg
